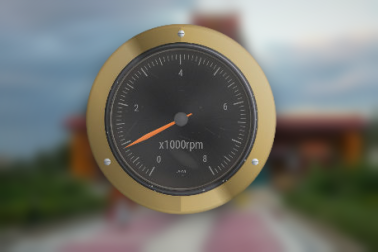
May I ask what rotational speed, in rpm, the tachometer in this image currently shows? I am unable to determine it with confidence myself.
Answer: 900 rpm
